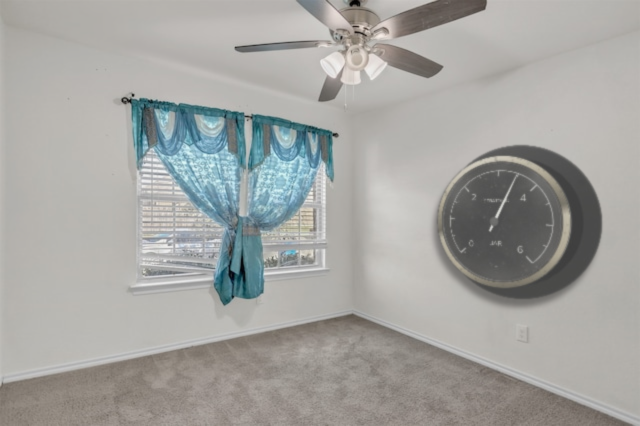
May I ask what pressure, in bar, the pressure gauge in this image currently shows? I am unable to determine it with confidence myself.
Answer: 3.5 bar
